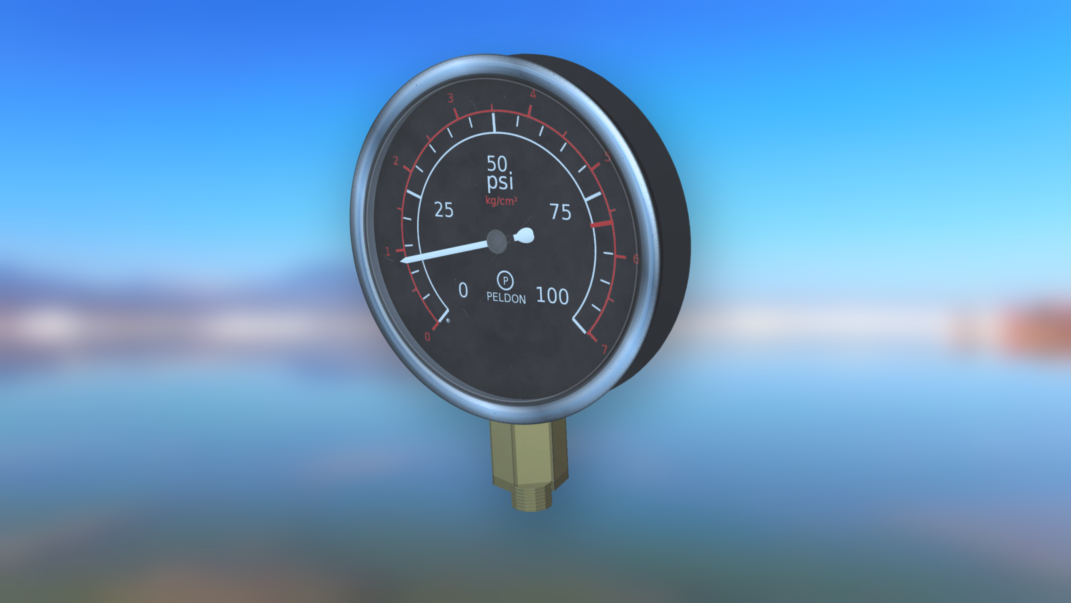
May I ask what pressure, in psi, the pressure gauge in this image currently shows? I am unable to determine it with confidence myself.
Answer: 12.5 psi
